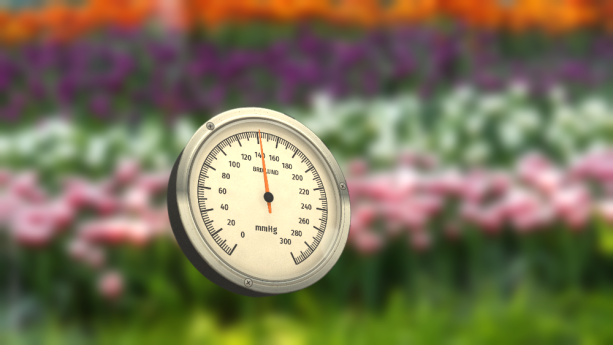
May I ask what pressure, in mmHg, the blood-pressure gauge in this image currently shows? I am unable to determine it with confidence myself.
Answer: 140 mmHg
